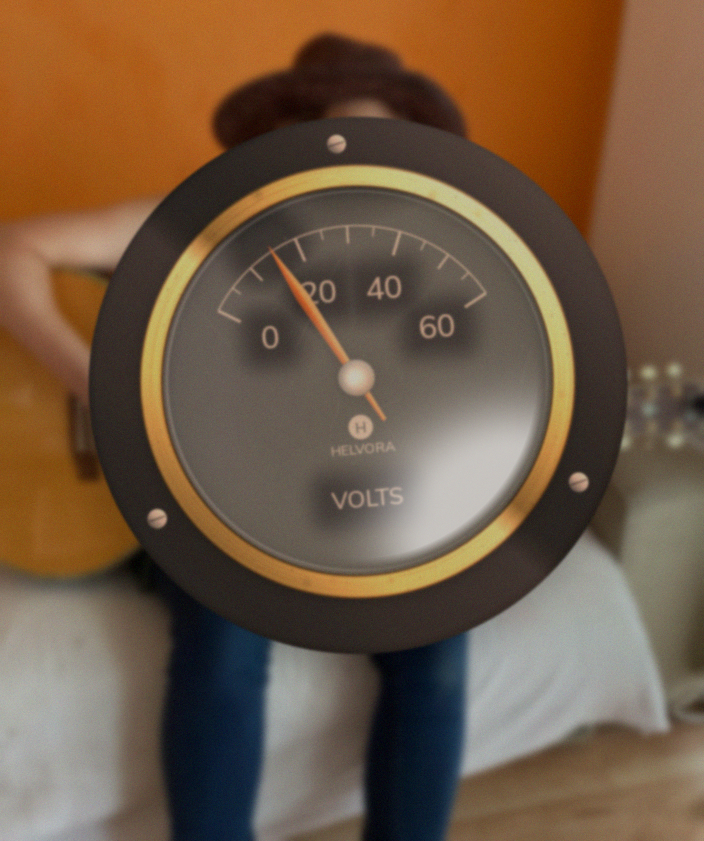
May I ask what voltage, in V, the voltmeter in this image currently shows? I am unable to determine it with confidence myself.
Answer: 15 V
